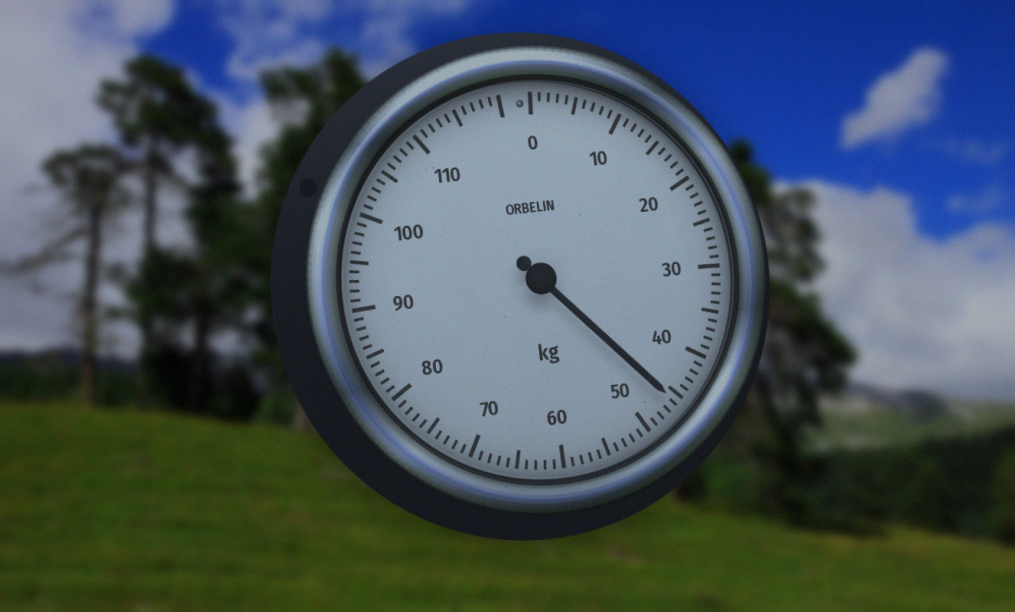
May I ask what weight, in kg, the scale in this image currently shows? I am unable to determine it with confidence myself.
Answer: 46 kg
